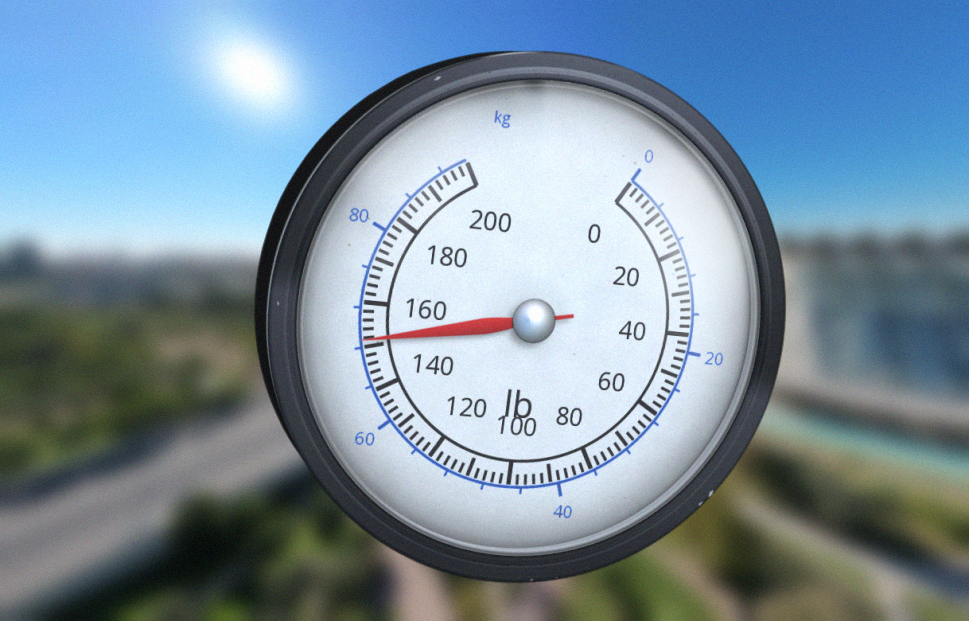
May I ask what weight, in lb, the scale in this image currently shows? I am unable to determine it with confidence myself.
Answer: 152 lb
